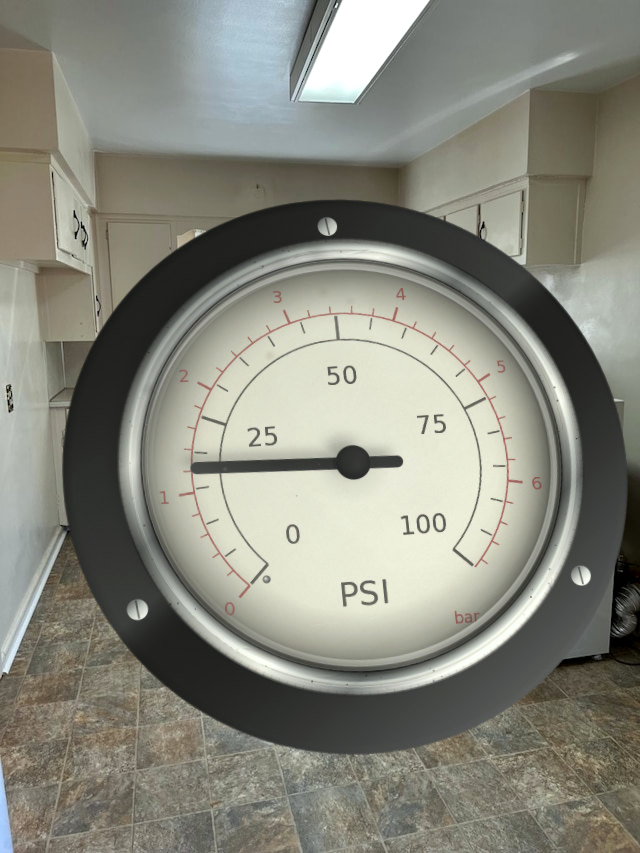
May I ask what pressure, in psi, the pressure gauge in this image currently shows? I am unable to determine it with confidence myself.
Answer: 17.5 psi
